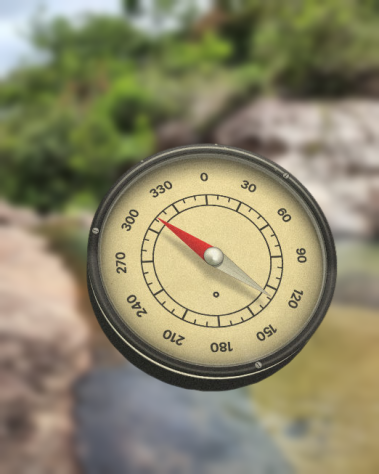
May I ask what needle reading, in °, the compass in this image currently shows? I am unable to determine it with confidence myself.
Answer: 310 °
